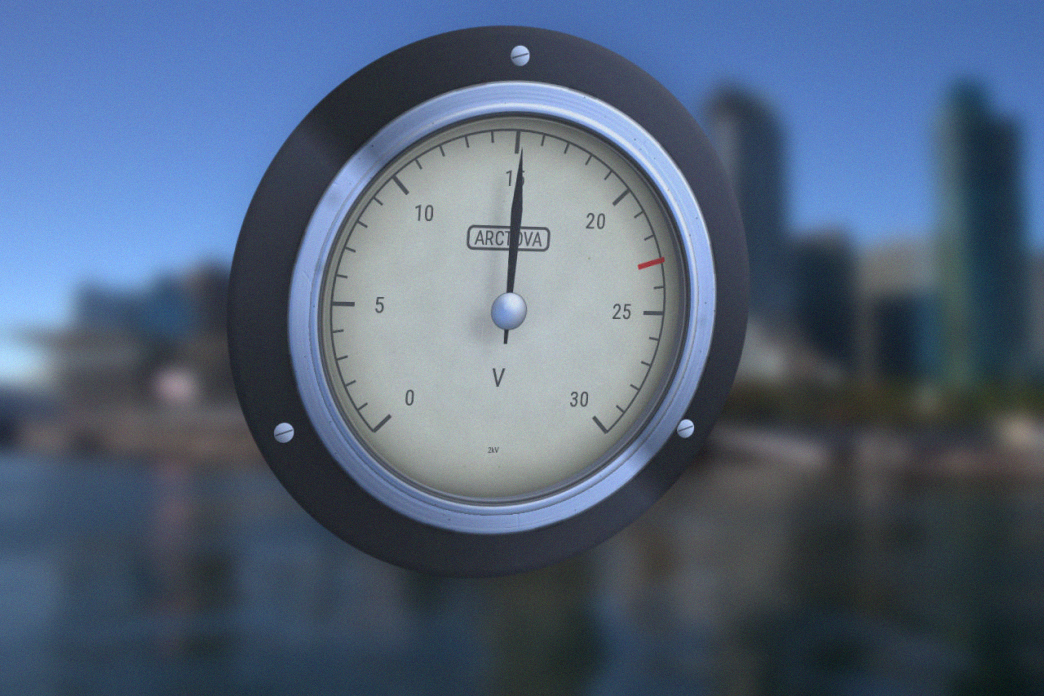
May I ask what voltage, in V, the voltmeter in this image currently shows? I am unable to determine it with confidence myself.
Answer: 15 V
